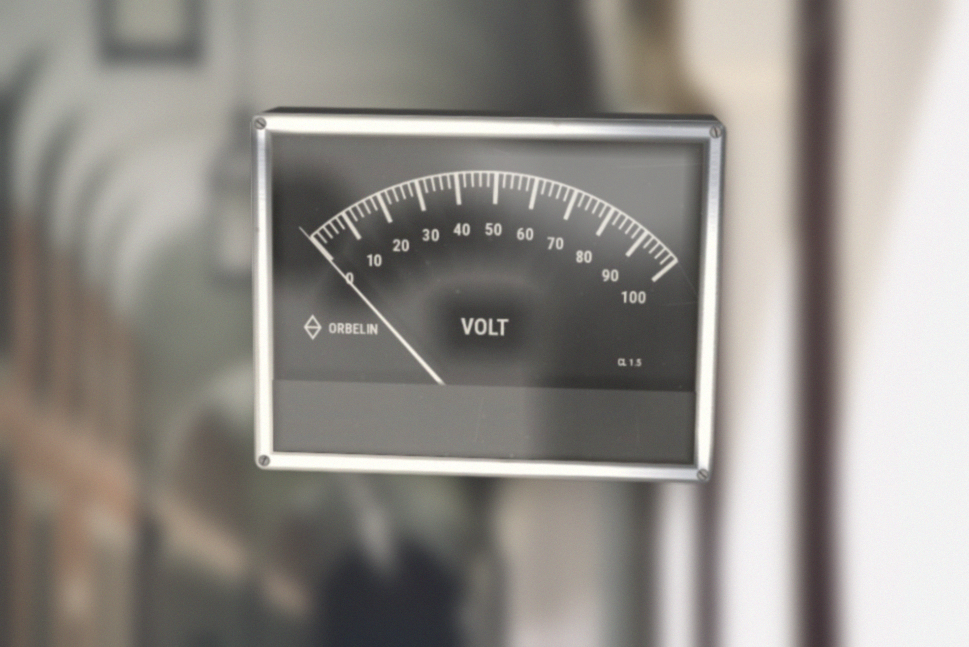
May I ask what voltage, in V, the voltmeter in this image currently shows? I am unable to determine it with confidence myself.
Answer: 0 V
